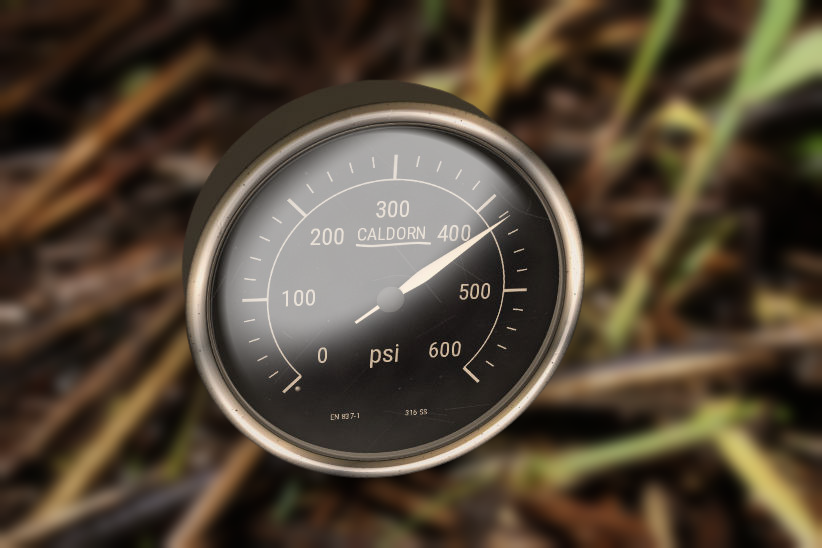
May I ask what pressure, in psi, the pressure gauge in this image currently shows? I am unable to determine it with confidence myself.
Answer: 420 psi
